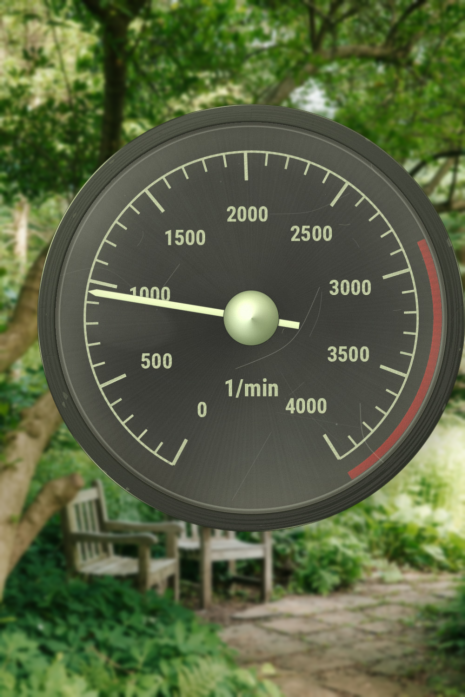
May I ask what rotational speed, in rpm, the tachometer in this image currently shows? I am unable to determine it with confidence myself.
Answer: 950 rpm
